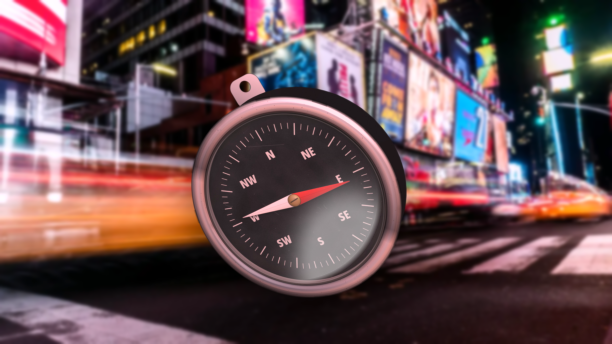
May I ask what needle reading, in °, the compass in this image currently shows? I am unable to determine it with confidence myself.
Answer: 95 °
